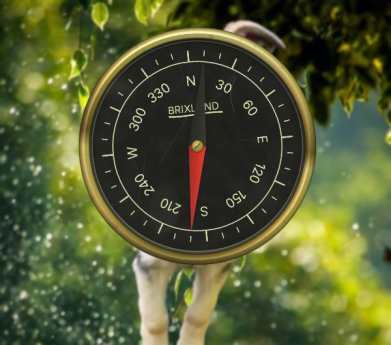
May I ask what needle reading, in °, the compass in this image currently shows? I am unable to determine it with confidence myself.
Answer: 190 °
